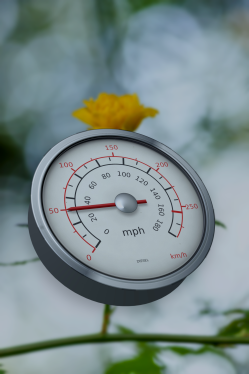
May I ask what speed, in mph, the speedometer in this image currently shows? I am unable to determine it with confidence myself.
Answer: 30 mph
